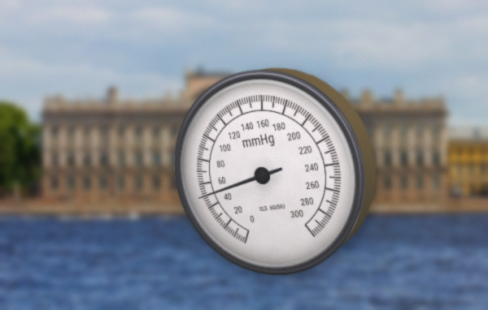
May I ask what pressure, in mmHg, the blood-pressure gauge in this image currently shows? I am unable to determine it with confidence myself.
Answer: 50 mmHg
